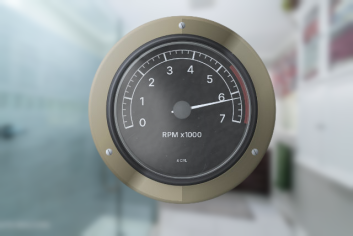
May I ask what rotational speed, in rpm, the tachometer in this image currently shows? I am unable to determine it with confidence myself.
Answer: 6200 rpm
